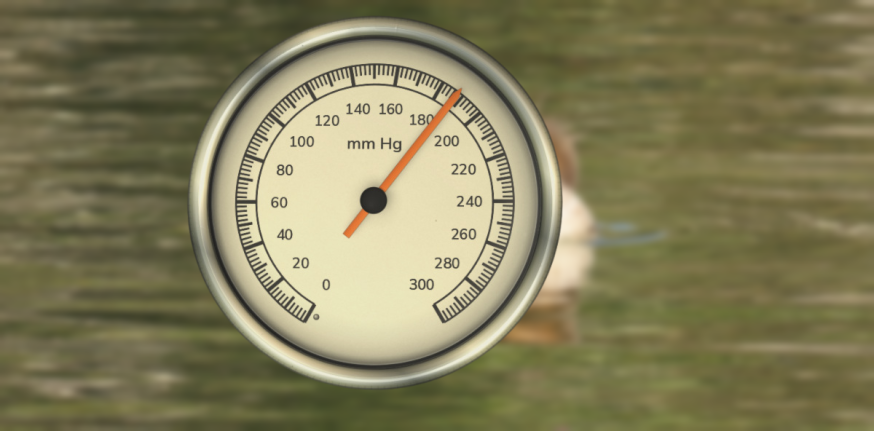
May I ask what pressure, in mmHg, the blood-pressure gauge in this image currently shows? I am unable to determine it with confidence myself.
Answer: 188 mmHg
